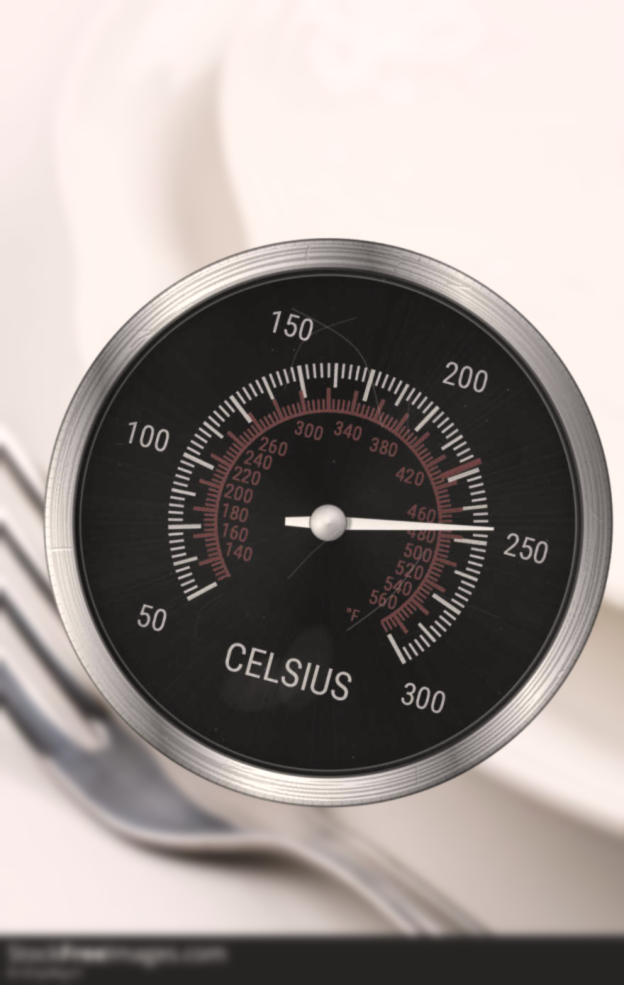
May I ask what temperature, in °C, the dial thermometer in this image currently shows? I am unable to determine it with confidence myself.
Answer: 245 °C
